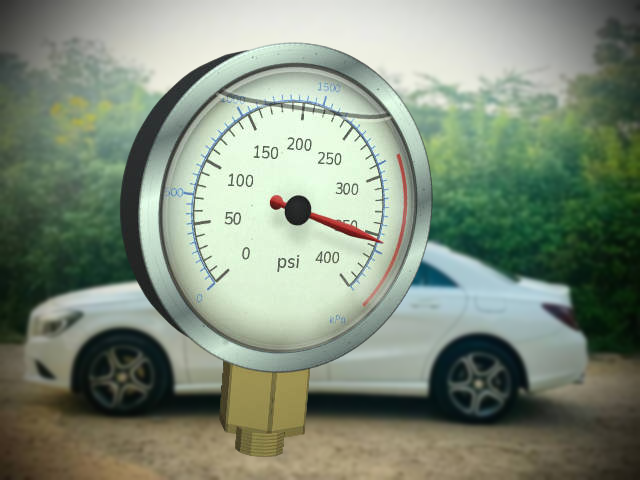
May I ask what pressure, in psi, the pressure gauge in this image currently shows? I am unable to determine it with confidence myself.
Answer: 355 psi
